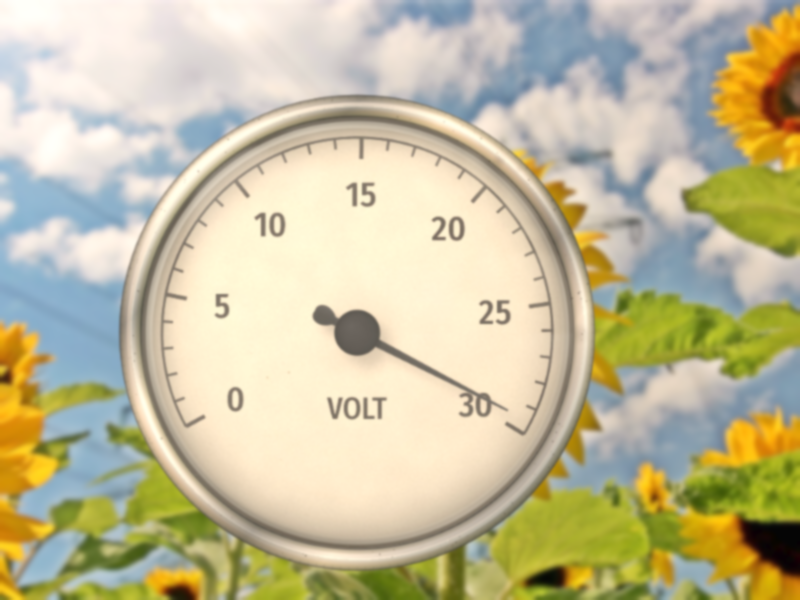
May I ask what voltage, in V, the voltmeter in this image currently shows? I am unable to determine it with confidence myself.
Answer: 29.5 V
